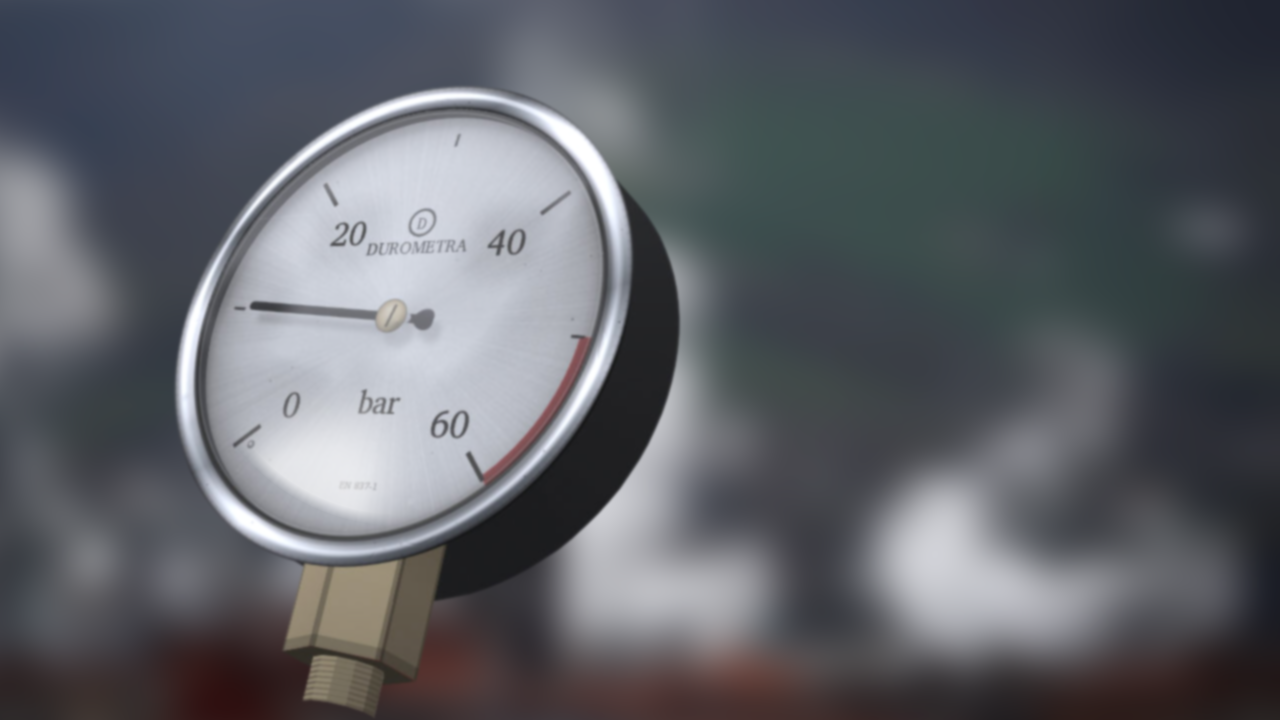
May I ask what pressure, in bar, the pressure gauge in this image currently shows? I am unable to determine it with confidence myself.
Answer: 10 bar
